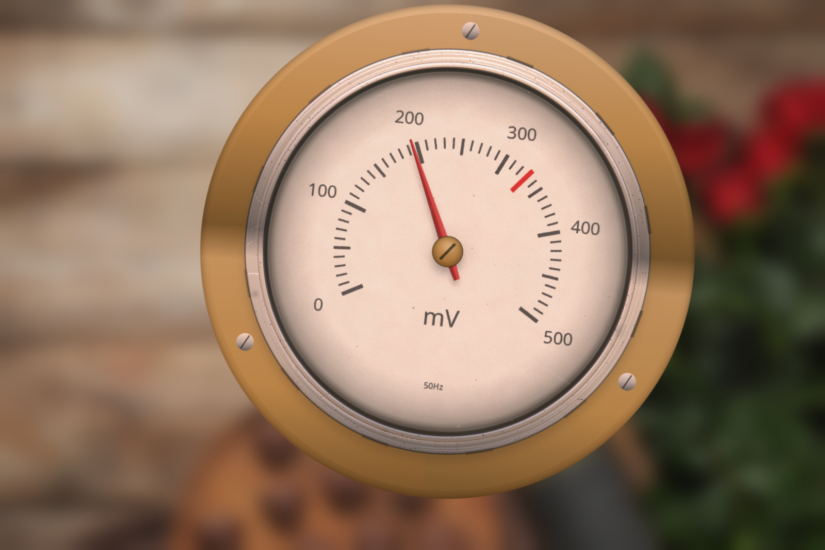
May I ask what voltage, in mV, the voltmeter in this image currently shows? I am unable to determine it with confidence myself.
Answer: 195 mV
